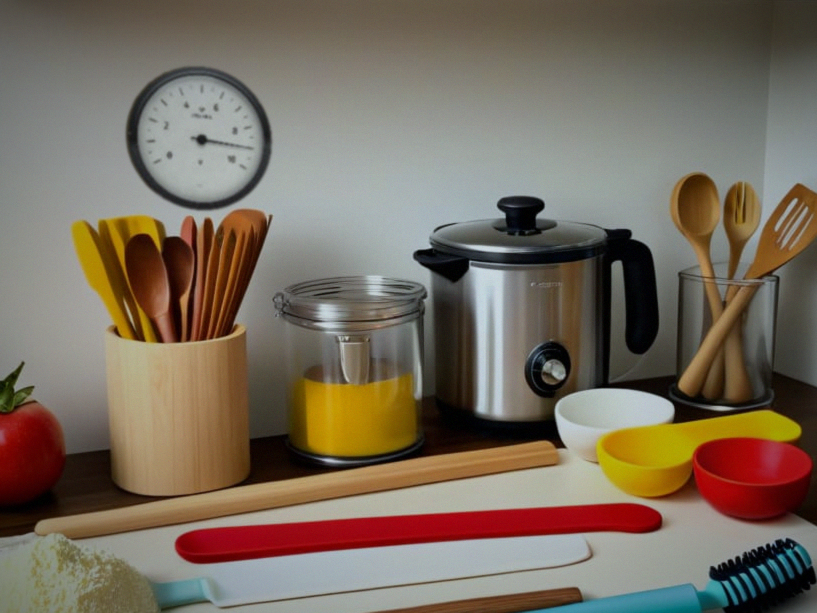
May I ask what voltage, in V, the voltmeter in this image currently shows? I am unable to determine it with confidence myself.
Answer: 9 V
